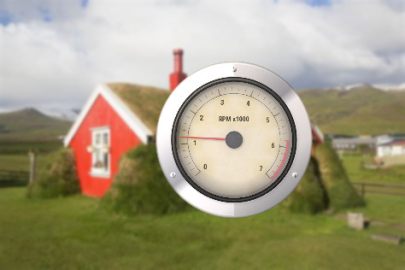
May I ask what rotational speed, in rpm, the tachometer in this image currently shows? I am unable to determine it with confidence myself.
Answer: 1200 rpm
